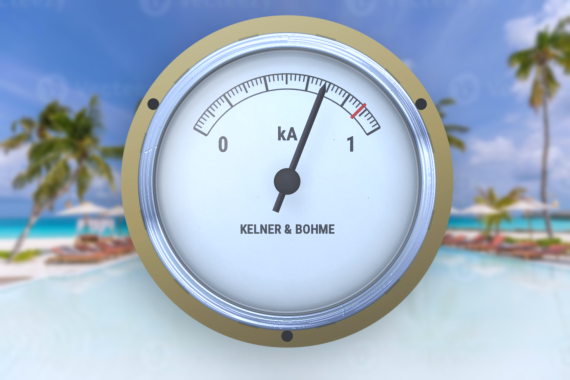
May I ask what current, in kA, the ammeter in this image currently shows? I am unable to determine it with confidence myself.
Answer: 0.68 kA
